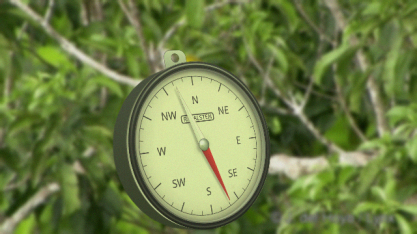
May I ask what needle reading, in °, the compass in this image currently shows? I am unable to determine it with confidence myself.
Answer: 160 °
